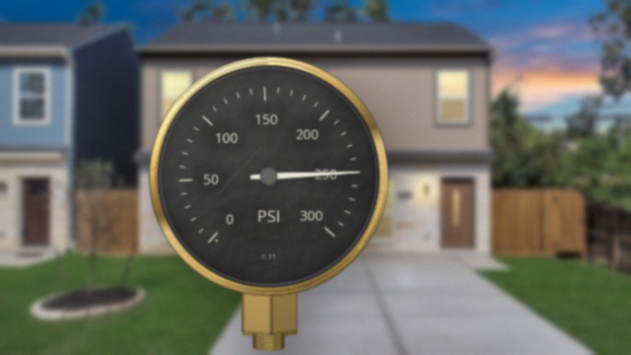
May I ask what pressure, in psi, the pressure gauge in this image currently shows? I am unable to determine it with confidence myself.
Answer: 250 psi
